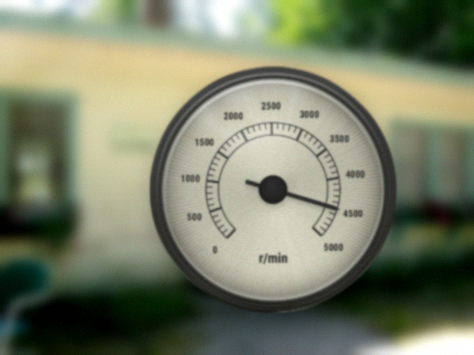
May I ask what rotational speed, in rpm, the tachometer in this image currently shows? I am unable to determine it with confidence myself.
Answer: 4500 rpm
